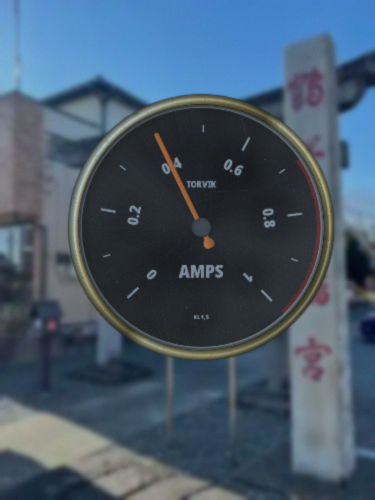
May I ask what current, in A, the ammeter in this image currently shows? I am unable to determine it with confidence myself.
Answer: 0.4 A
